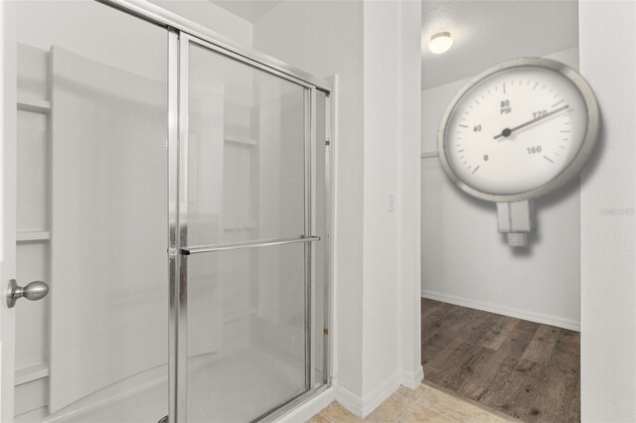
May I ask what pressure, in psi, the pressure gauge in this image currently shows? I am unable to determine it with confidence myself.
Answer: 125 psi
